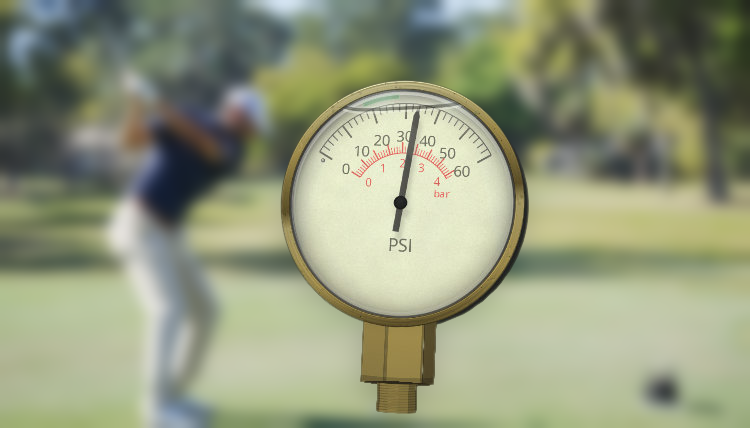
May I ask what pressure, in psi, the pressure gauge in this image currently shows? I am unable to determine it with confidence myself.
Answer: 34 psi
